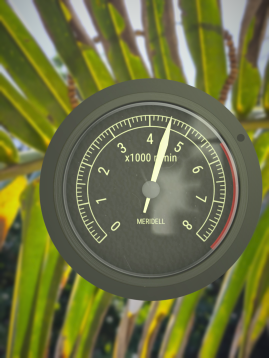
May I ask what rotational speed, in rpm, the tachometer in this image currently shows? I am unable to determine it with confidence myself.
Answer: 4500 rpm
